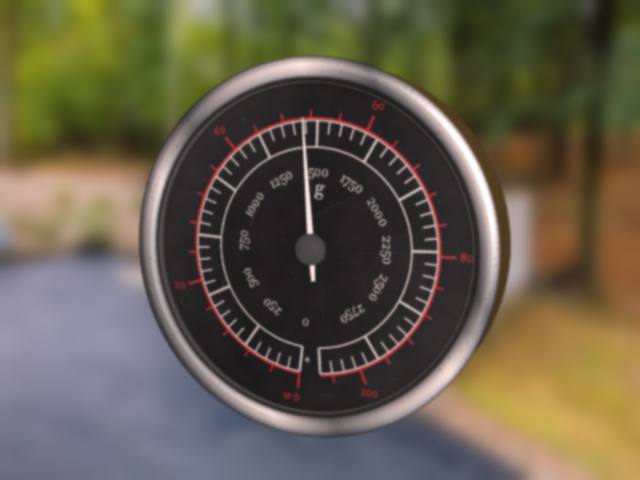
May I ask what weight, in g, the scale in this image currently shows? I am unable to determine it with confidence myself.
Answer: 1450 g
